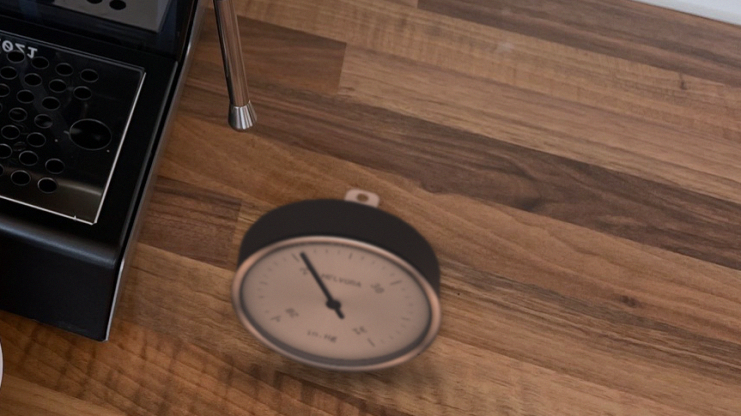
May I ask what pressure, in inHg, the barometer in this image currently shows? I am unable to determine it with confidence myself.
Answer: 29.1 inHg
